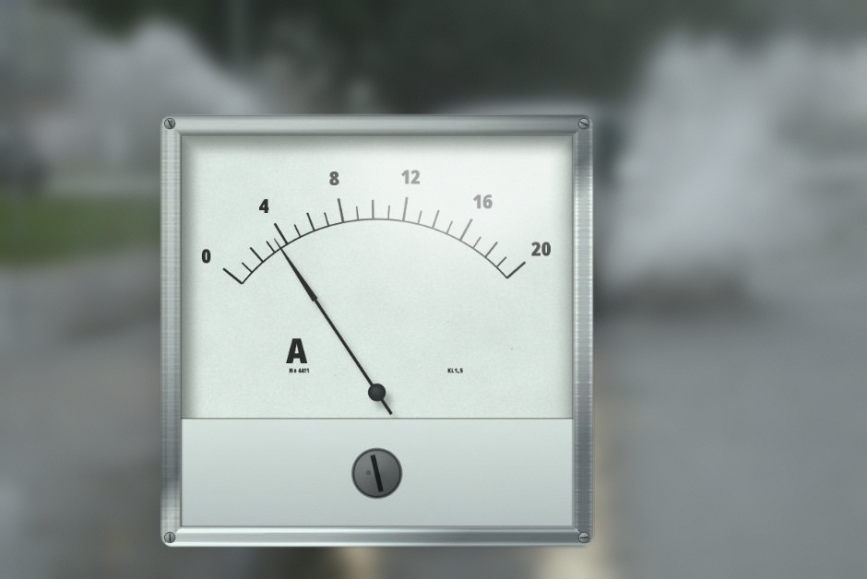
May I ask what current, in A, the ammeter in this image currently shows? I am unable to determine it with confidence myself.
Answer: 3.5 A
